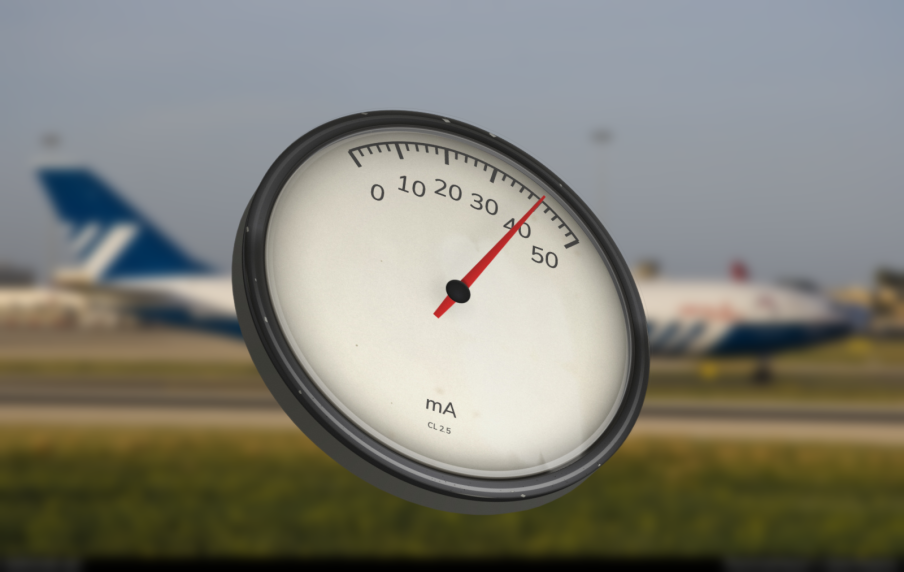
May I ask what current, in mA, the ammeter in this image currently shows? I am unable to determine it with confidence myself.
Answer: 40 mA
